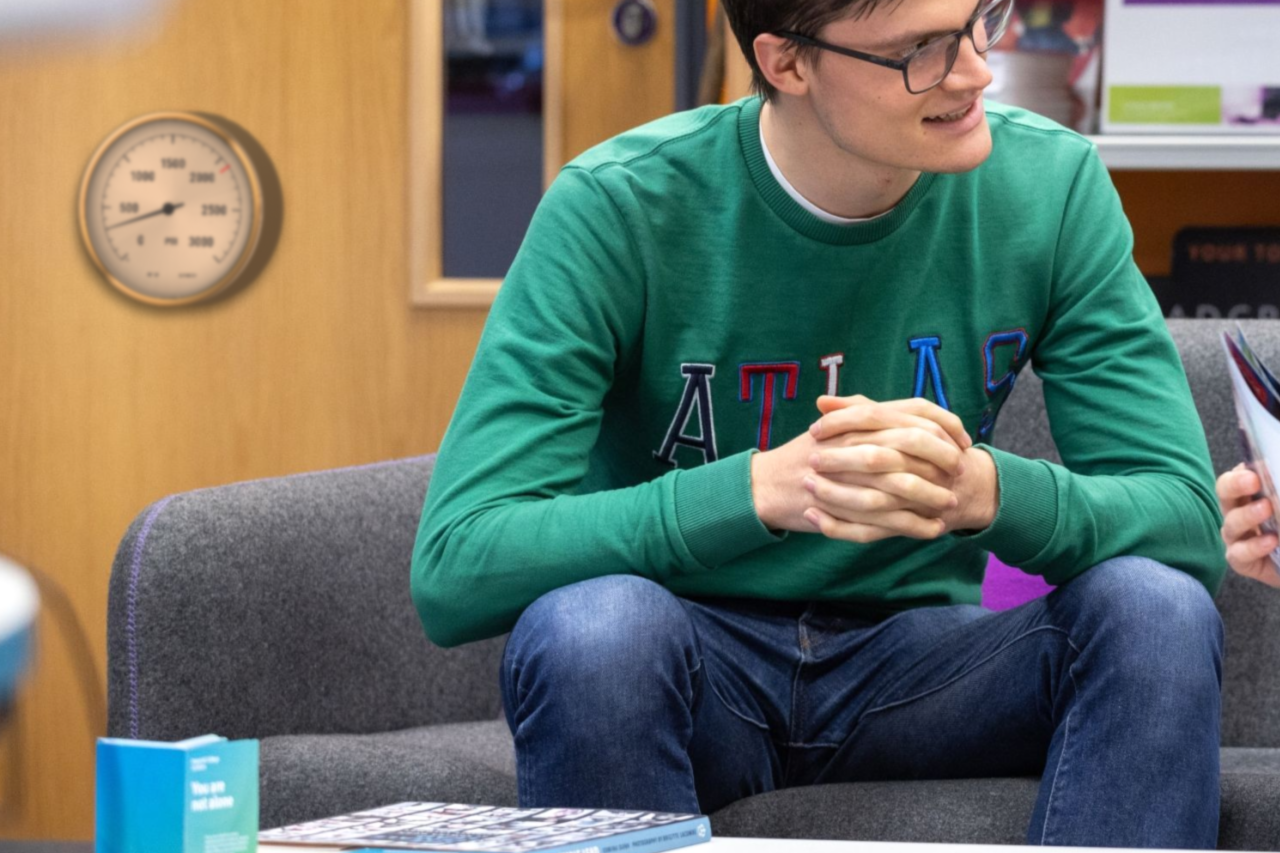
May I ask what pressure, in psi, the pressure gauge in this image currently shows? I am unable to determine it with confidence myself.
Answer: 300 psi
